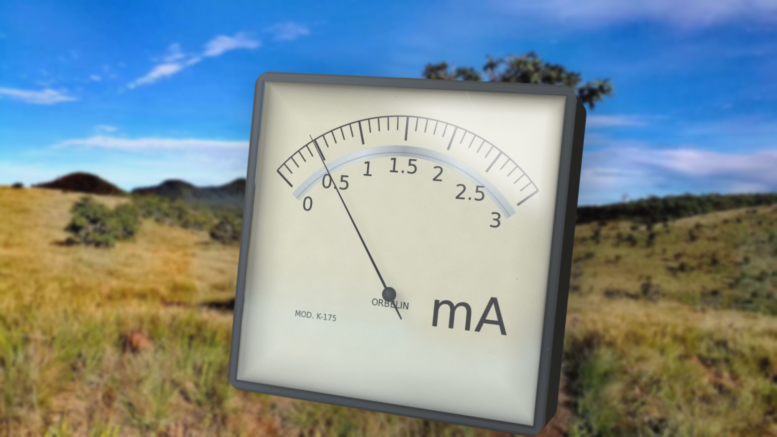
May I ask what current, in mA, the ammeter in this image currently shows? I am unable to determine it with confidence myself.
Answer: 0.5 mA
